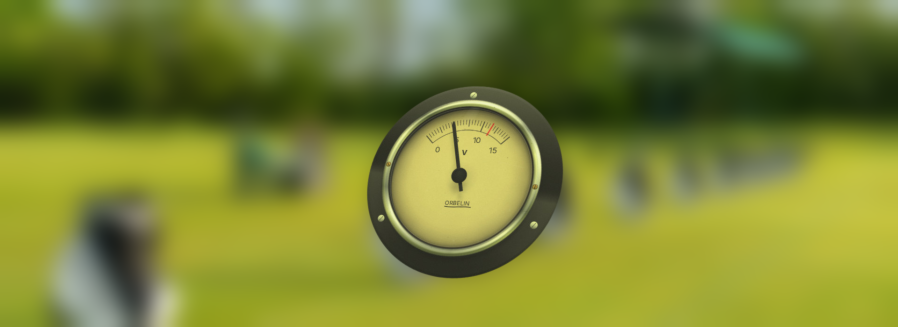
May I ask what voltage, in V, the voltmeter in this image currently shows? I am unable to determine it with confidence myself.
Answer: 5 V
